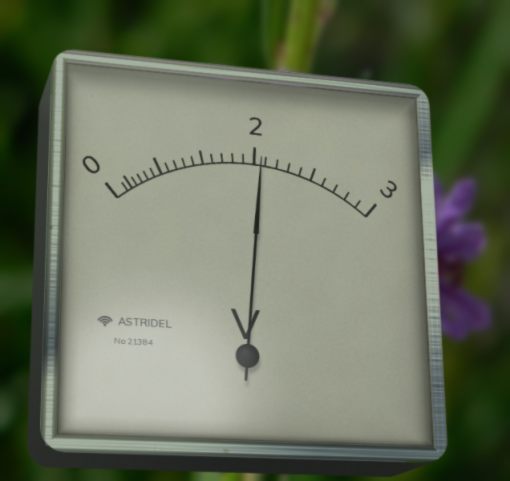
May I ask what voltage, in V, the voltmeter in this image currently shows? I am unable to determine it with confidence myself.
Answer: 2.05 V
